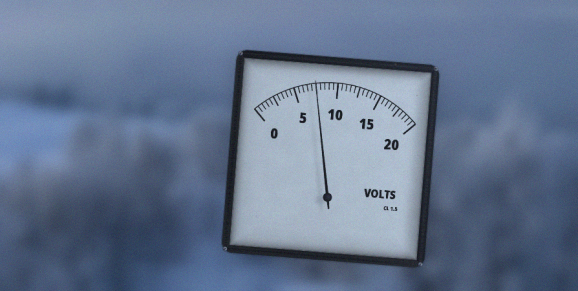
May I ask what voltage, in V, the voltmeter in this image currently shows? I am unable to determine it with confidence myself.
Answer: 7.5 V
